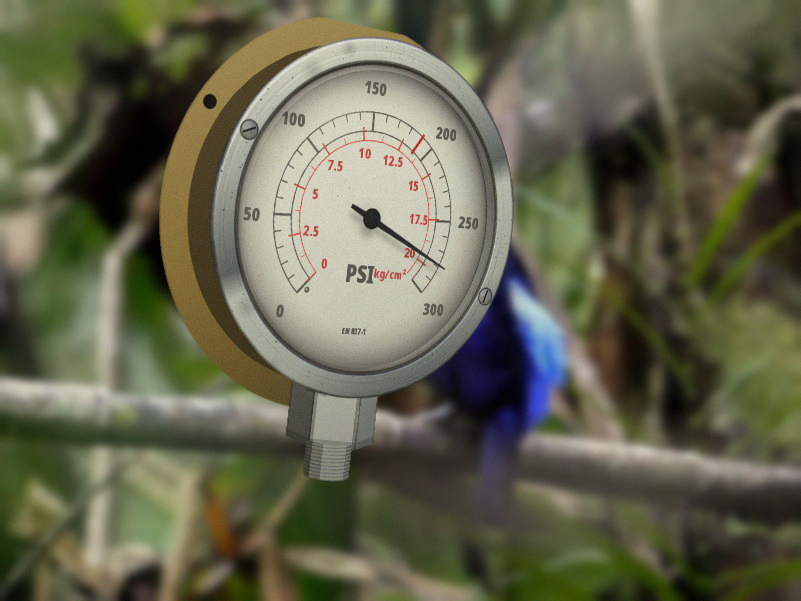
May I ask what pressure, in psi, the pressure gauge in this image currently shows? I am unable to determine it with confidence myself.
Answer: 280 psi
